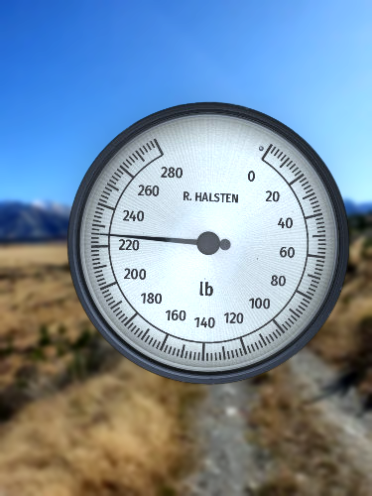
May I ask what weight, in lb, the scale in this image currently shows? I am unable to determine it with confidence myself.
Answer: 226 lb
